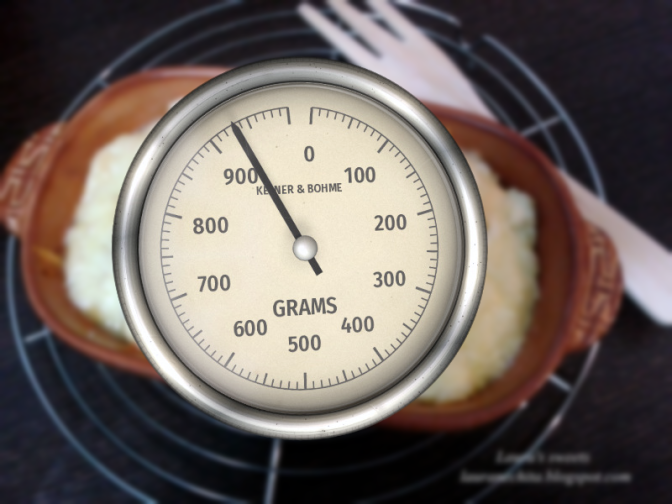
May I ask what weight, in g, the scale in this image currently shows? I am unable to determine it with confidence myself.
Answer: 930 g
